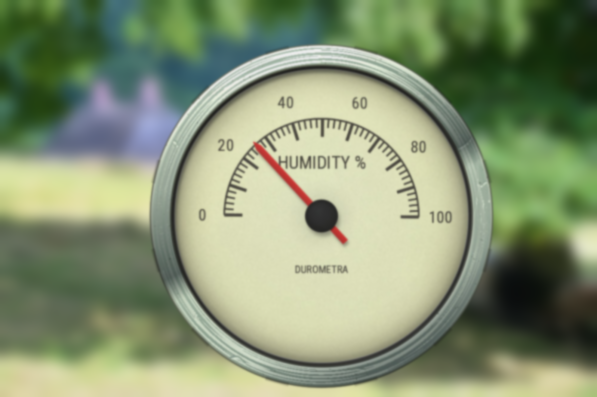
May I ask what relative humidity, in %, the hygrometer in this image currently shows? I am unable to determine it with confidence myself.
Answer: 26 %
